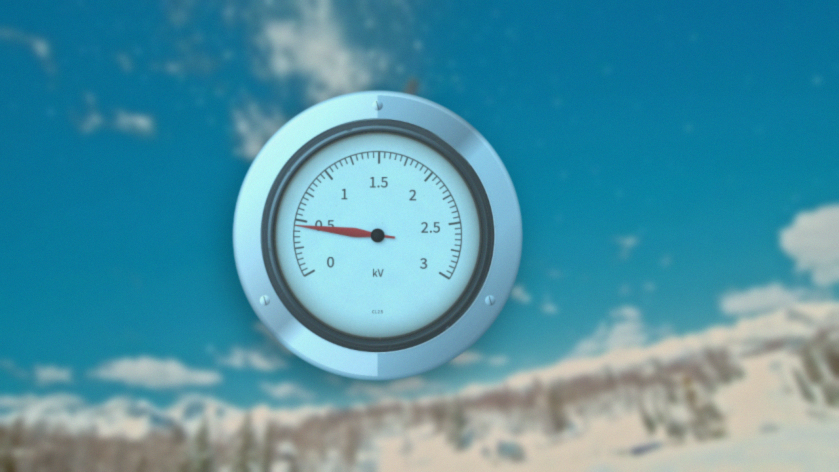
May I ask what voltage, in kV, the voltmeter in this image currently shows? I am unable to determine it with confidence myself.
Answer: 0.45 kV
